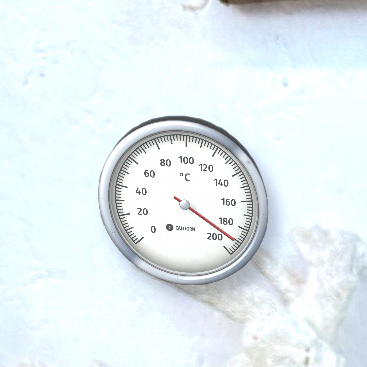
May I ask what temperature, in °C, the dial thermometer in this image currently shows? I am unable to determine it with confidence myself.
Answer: 190 °C
